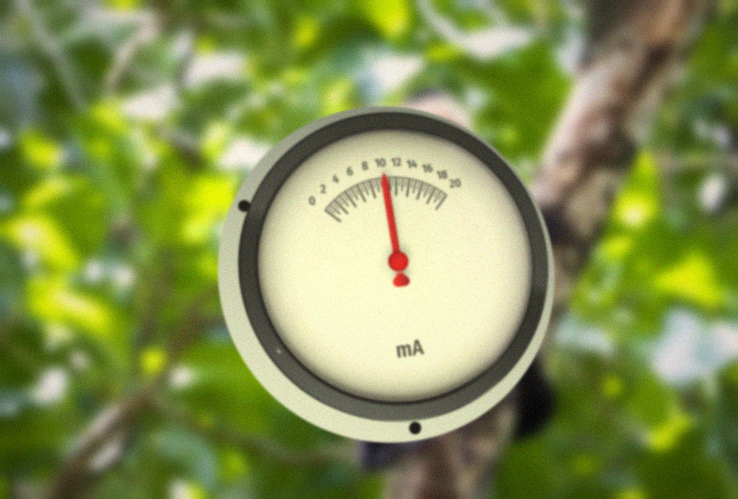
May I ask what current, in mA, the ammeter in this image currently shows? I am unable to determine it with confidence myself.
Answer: 10 mA
